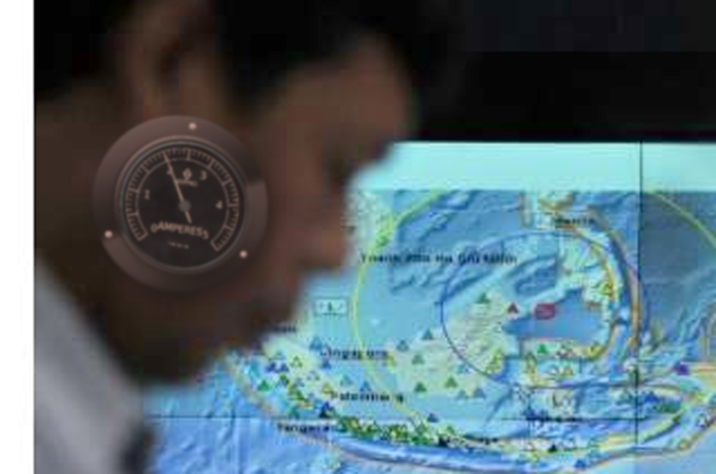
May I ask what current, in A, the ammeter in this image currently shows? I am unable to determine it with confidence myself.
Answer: 2 A
